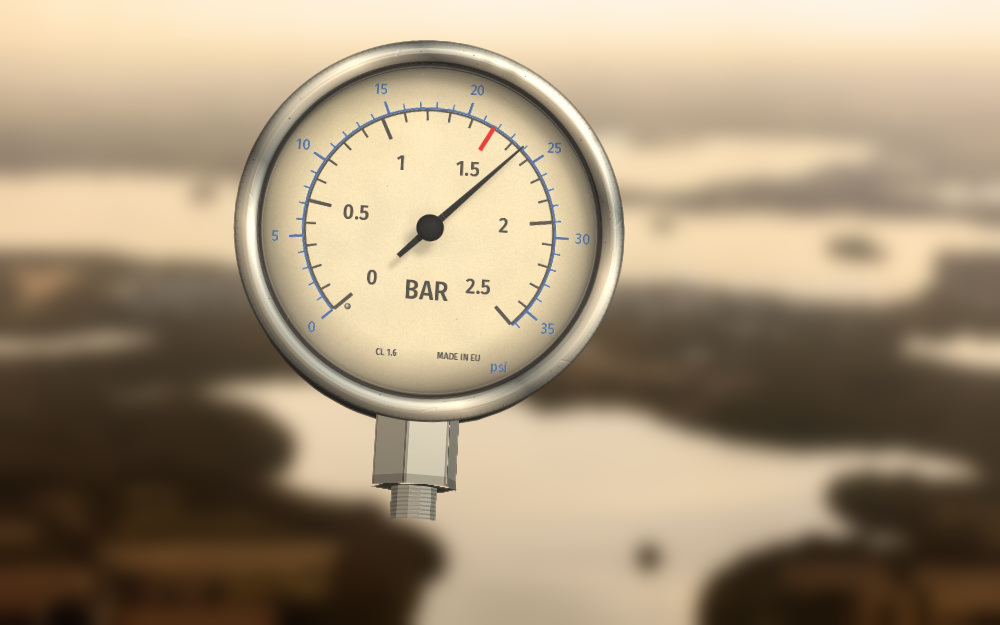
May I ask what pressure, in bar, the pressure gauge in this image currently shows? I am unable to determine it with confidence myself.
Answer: 1.65 bar
